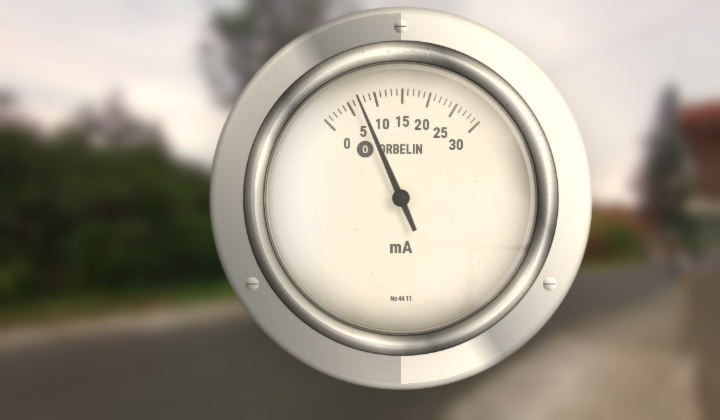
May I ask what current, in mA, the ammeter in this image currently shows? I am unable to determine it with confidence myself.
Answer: 7 mA
